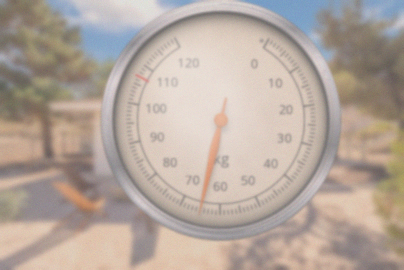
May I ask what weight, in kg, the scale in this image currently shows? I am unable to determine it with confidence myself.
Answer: 65 kg
